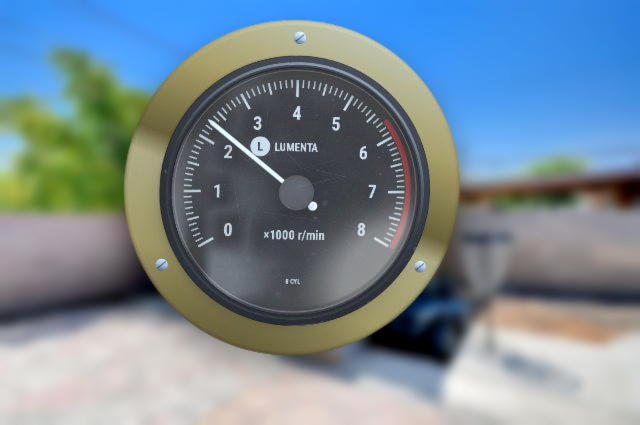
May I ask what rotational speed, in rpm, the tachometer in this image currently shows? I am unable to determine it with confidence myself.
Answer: 2300 rpm
